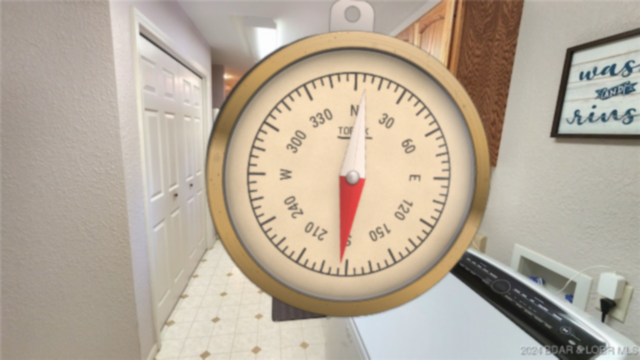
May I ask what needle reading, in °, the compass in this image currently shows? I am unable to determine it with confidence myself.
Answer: 185 °
